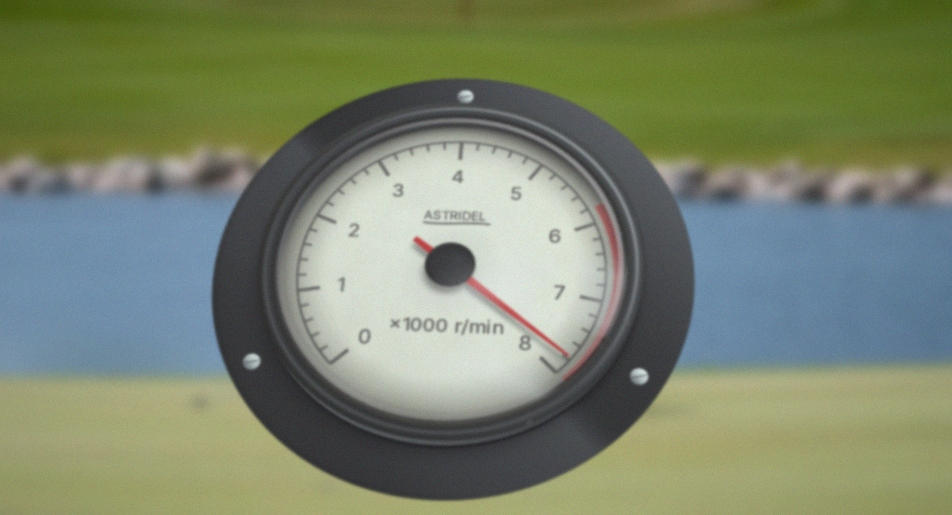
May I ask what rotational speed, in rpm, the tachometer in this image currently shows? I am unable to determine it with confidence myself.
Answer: 7800 rpm
